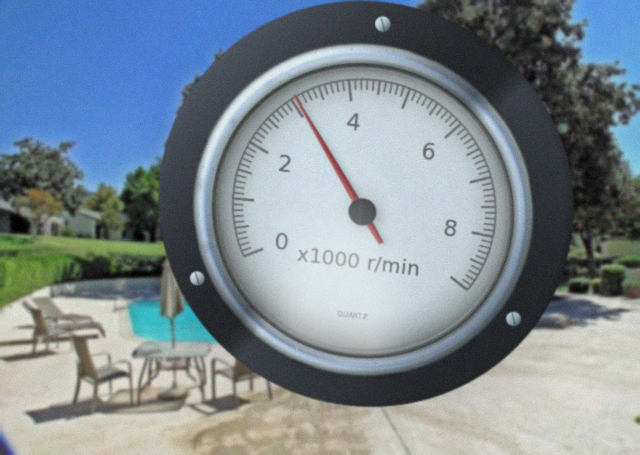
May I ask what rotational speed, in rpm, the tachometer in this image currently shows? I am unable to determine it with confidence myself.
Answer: 3100 rpm
